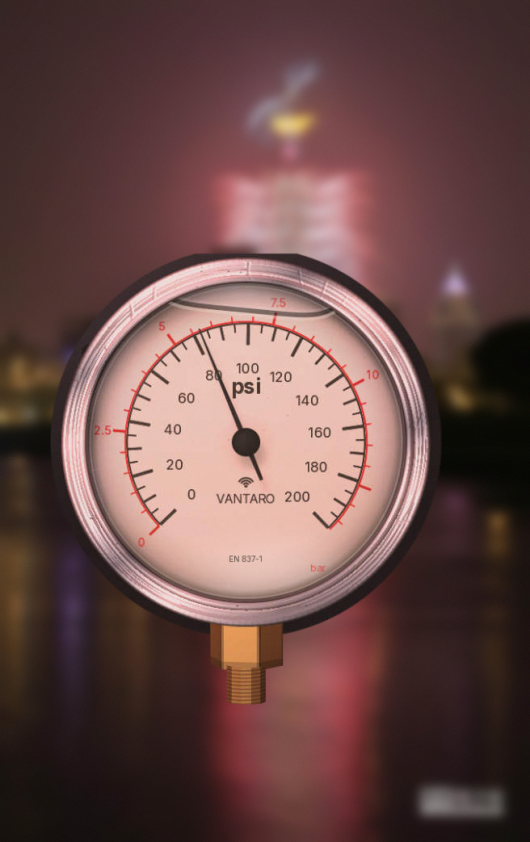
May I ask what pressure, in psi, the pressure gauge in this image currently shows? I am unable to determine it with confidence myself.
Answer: 82.5 psi
